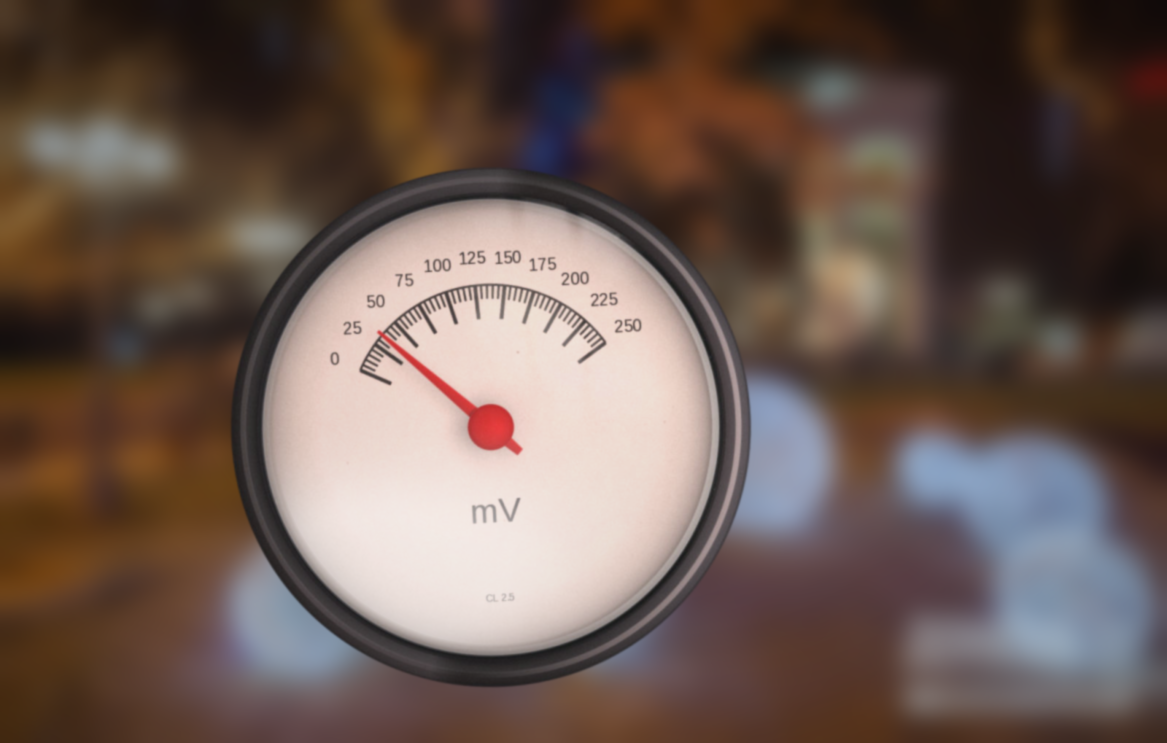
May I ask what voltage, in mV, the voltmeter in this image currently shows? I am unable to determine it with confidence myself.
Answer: 35 mV
